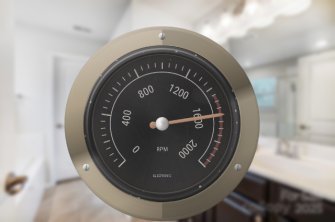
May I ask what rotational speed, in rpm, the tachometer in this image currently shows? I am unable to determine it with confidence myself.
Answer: 1600 rpm
